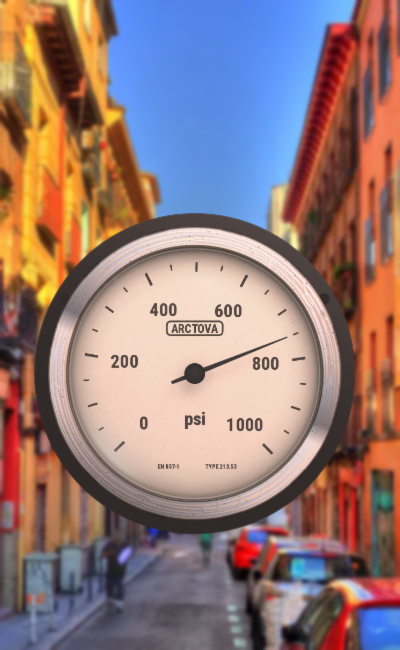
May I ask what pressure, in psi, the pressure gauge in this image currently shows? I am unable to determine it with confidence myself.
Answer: 750 psi
